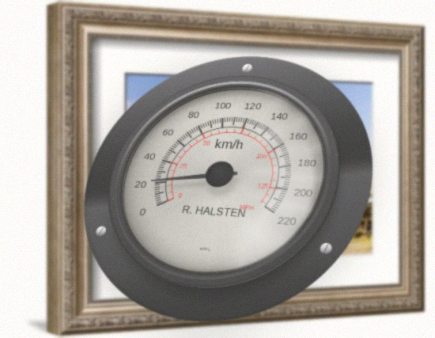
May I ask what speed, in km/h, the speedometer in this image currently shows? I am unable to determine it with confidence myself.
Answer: 20 km/h
